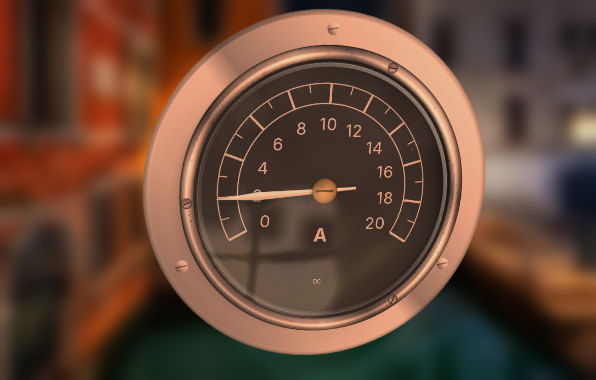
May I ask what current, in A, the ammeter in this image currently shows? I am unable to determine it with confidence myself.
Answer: 2 A
